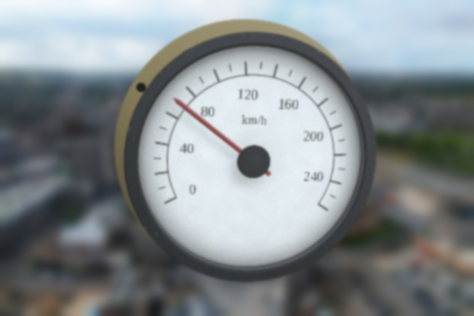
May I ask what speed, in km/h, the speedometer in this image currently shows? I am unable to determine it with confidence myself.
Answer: 70 km/h
